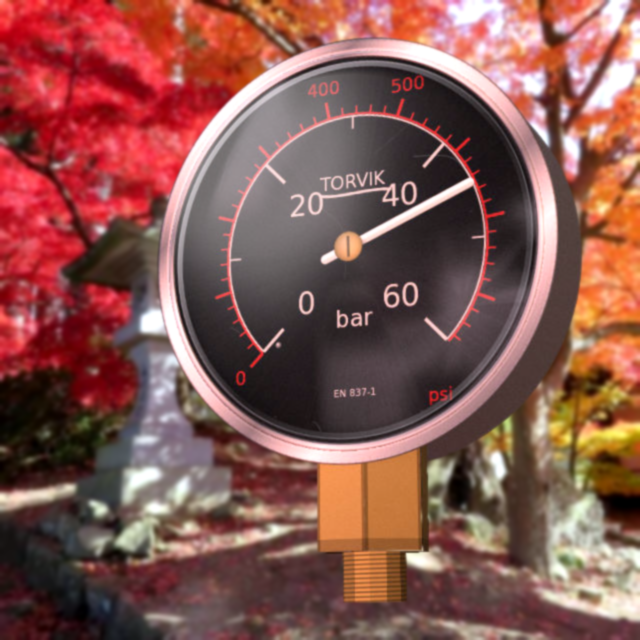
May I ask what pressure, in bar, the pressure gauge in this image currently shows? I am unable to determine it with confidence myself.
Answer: 45 bar
